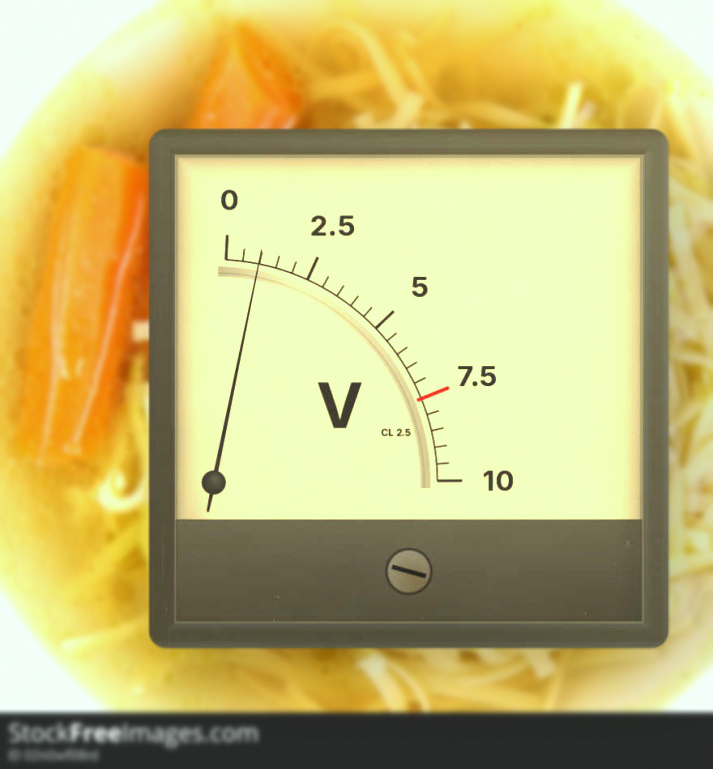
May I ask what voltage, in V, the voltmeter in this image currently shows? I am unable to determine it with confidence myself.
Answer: 1 V
